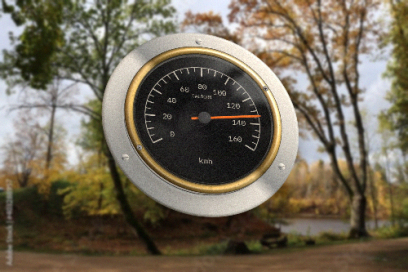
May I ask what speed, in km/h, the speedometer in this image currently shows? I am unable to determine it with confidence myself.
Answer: 135 km/h
